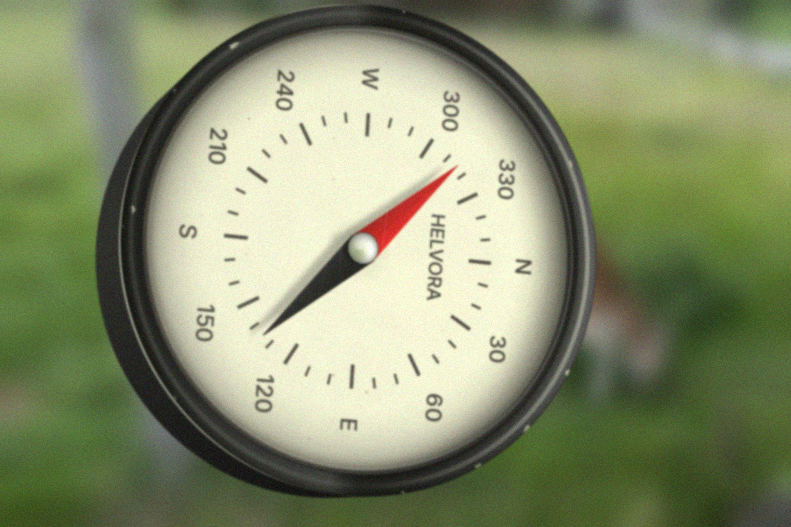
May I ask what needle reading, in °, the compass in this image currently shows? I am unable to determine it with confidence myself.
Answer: 315 °
